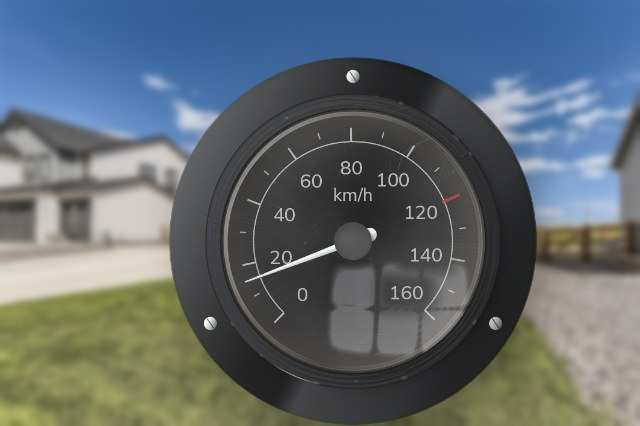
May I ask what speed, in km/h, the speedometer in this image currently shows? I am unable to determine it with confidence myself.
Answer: 15 km/h
